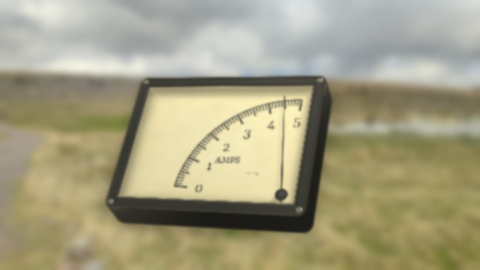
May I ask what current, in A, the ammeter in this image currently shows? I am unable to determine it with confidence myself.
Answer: 4.5 A
